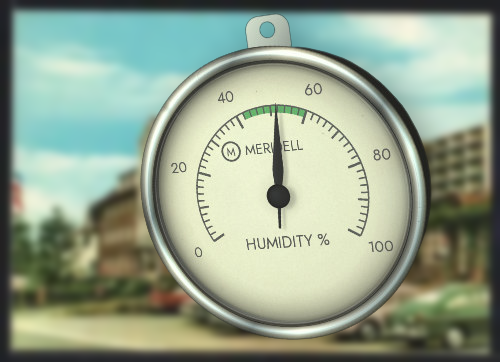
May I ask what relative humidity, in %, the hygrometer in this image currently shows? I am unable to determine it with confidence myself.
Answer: 52 %
